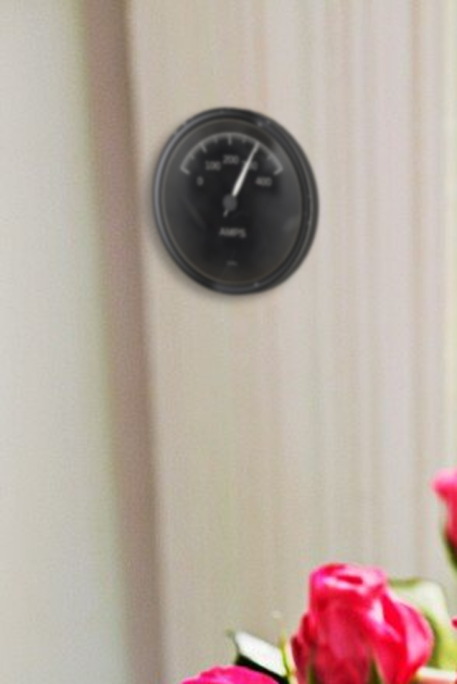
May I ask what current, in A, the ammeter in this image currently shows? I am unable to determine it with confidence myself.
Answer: 300 A
